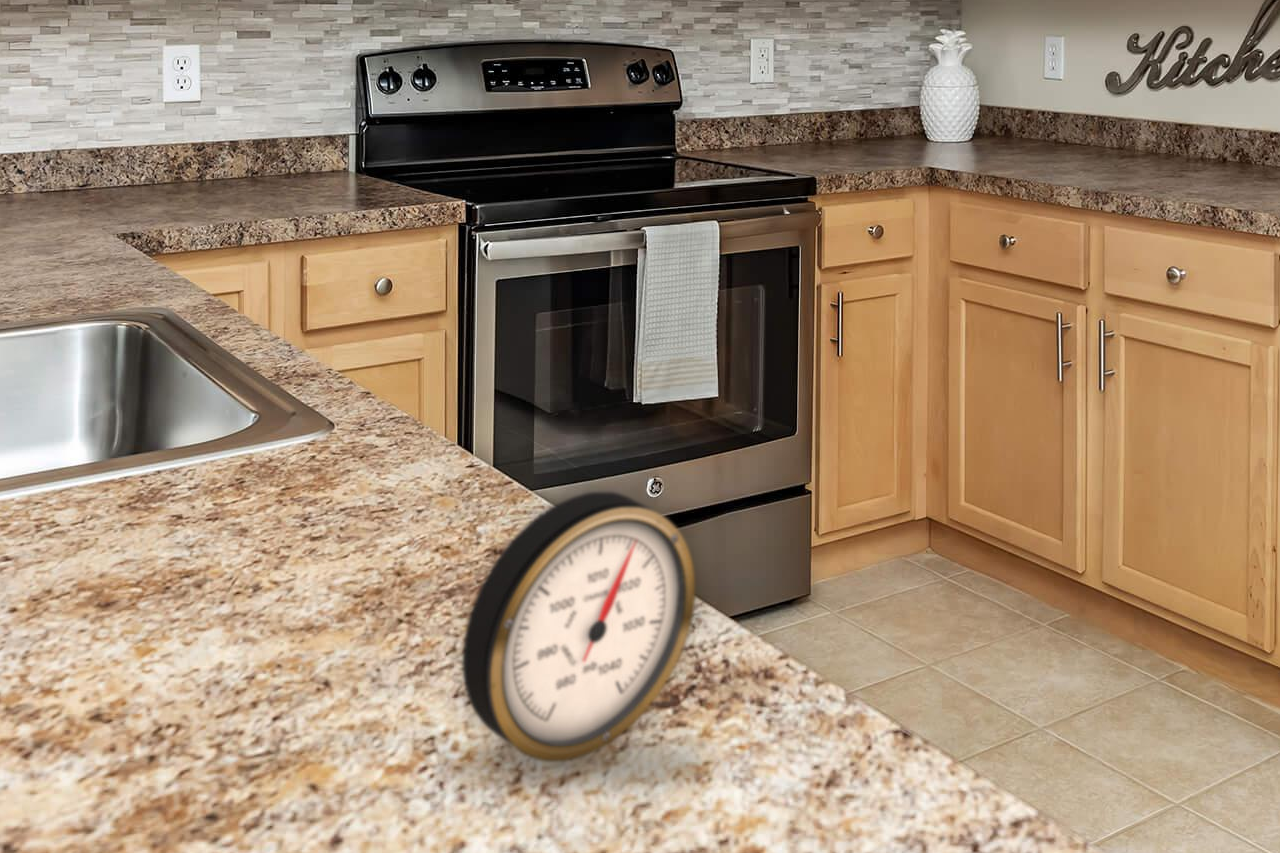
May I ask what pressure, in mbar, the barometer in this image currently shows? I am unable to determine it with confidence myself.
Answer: 1015 mbar
